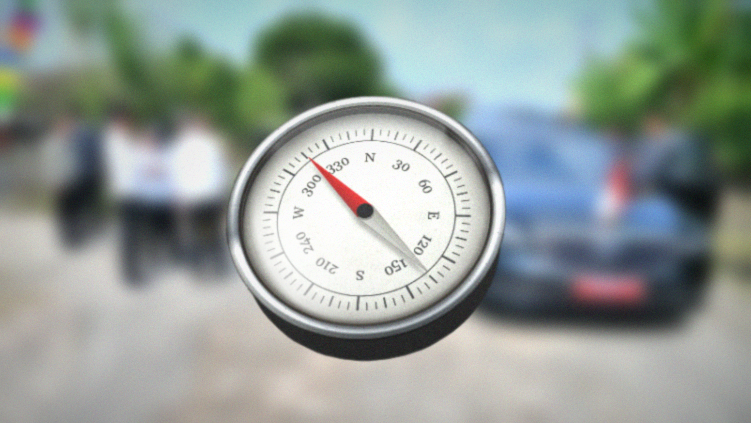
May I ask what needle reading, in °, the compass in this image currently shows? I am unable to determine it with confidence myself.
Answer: 315 °
